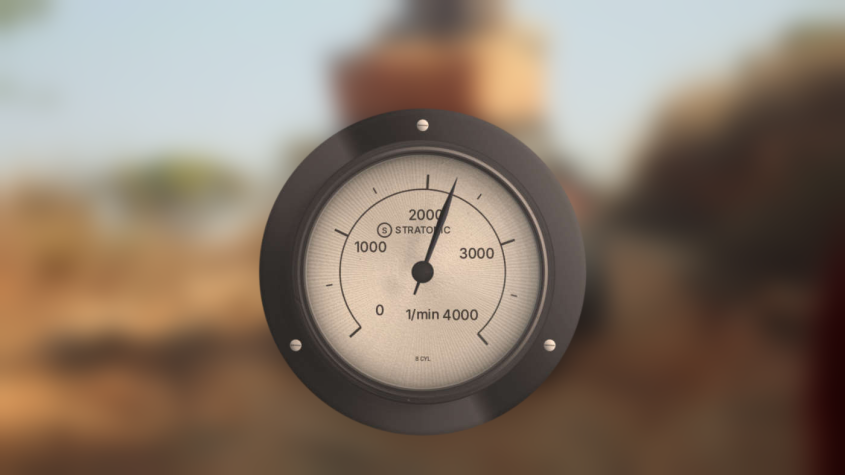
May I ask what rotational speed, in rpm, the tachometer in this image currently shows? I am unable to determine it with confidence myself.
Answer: 2250 rpm
